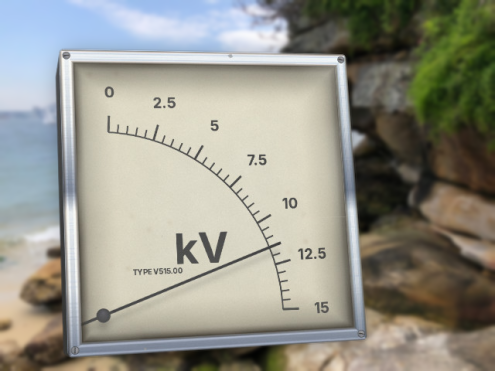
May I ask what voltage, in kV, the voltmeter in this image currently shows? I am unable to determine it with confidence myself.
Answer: 11.5 kV
